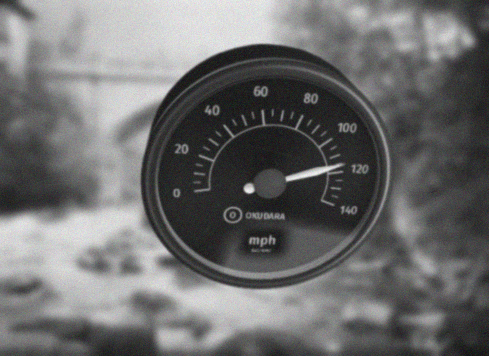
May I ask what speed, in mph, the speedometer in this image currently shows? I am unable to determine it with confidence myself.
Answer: 115 mph
